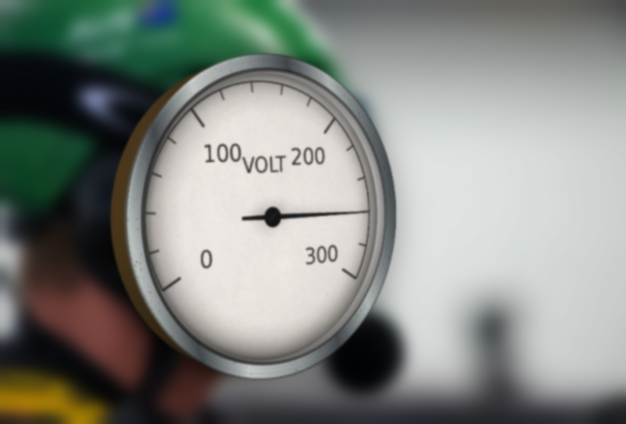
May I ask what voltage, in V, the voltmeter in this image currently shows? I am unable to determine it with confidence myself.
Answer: 260 V
